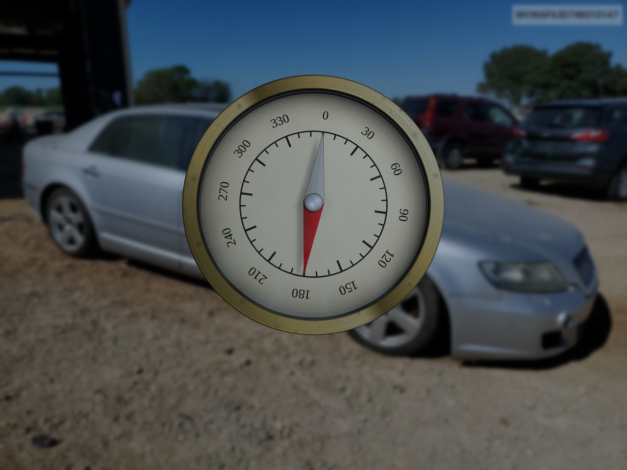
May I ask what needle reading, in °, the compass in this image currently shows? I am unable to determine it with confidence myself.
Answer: 180 °
